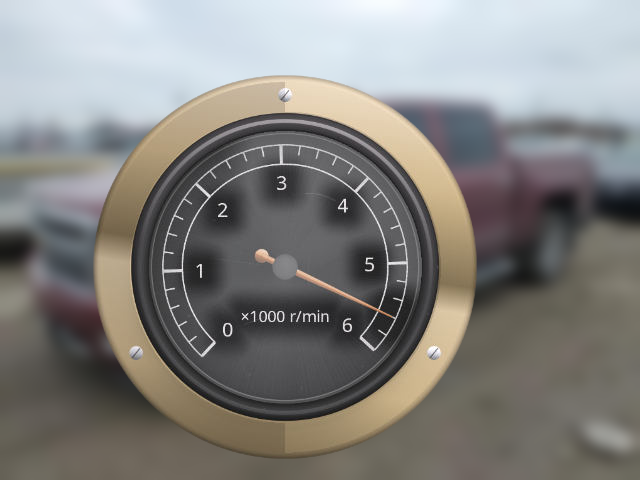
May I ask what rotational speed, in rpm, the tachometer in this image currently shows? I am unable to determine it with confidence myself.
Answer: 5600 rpm
